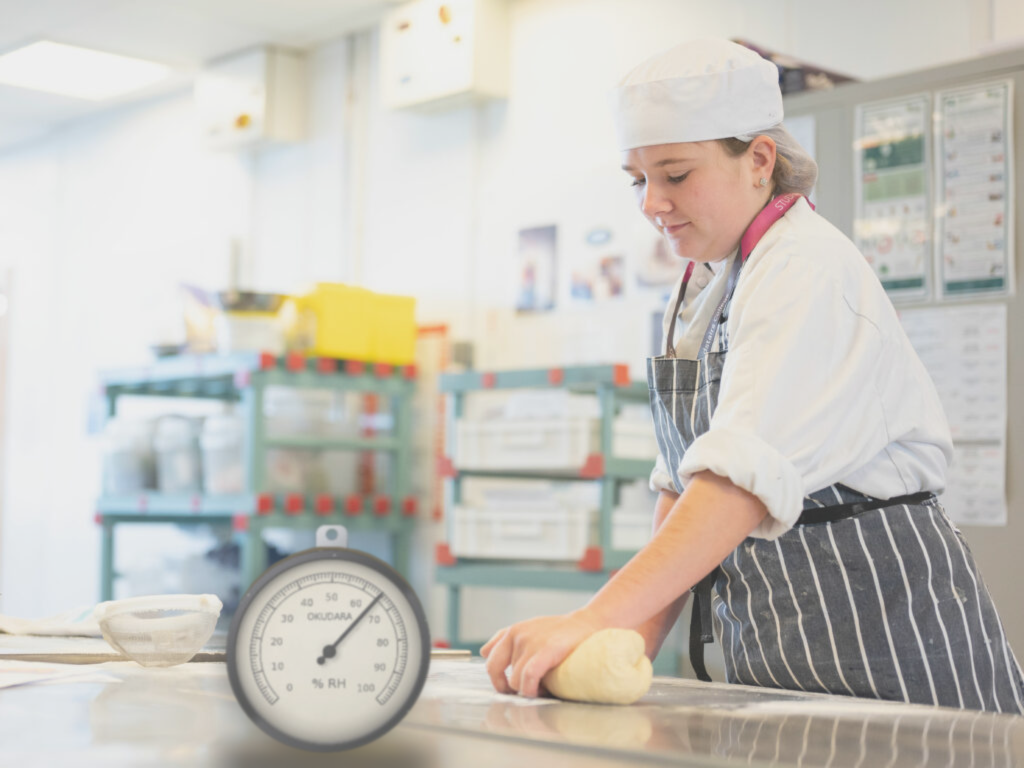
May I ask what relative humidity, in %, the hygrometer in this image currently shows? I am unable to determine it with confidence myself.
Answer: 65 %
